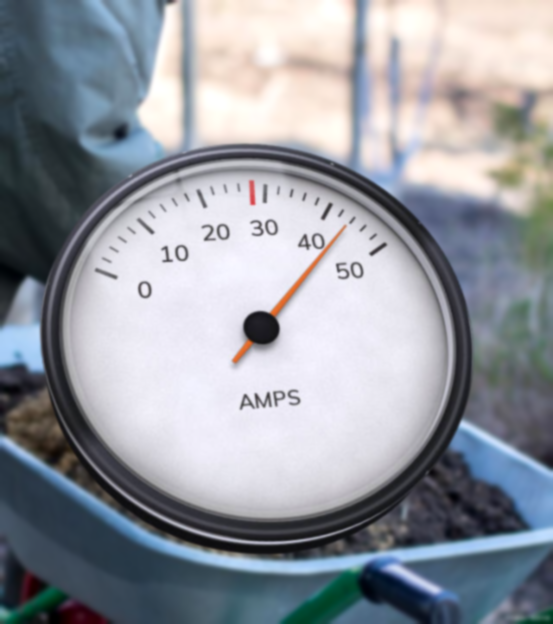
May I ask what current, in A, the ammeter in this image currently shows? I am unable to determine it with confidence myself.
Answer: 44 A
